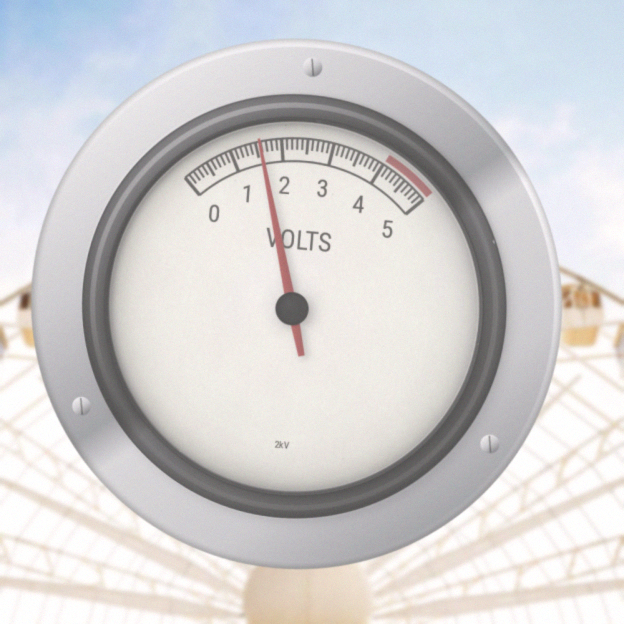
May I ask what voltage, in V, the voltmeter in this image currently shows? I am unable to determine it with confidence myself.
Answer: 1.6 V
